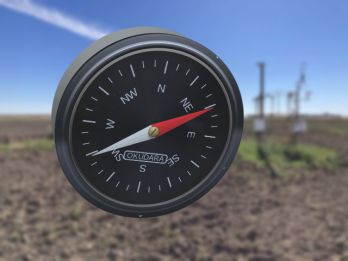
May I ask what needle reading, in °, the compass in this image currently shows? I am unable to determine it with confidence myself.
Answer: 60 °
